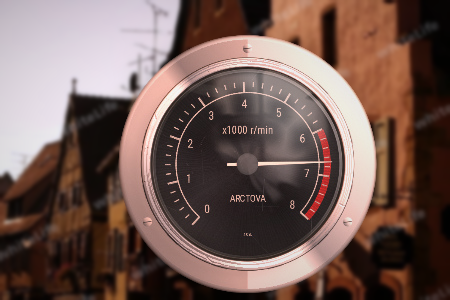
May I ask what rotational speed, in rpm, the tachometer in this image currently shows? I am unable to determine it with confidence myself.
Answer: 6700 rpm
